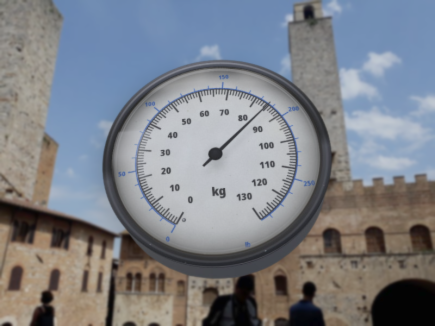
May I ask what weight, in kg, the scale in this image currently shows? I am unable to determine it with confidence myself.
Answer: 85 kg
